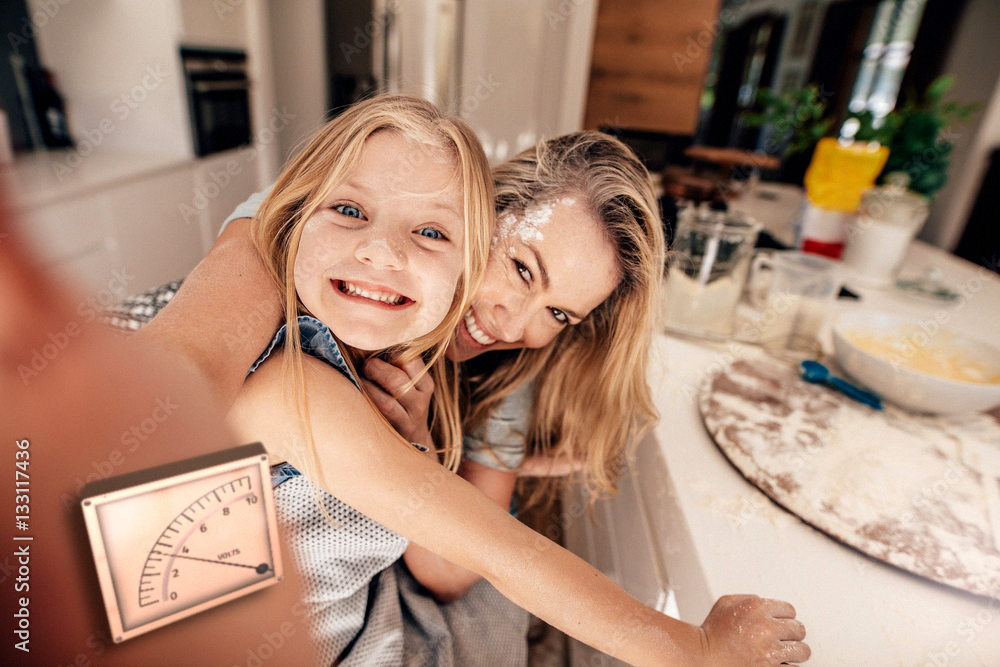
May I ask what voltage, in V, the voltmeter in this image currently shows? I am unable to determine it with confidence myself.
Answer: 3.5 V
